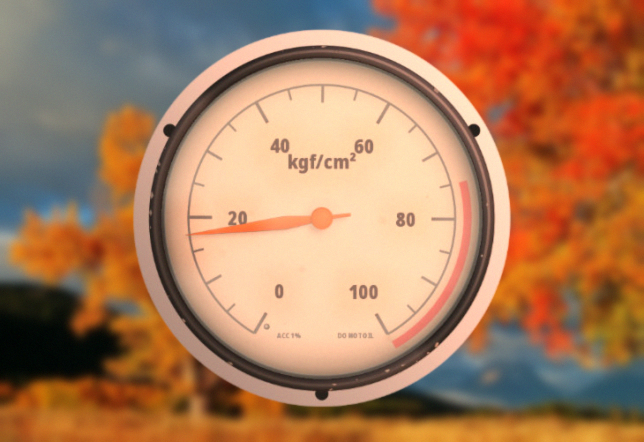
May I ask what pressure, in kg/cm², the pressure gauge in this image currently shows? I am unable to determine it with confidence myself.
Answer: 17.5 kg/cm²
